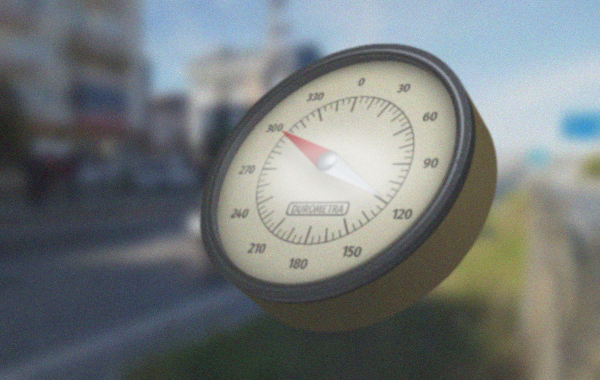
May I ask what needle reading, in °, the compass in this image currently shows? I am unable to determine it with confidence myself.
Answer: 300 °
